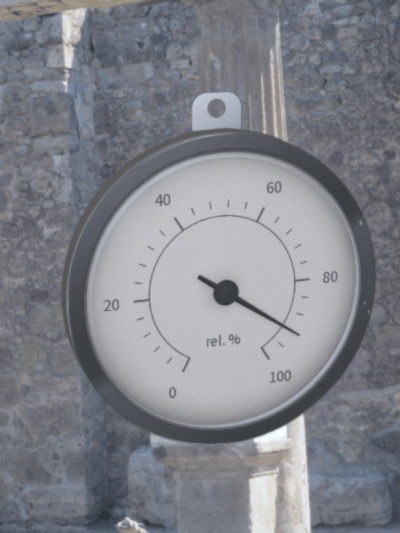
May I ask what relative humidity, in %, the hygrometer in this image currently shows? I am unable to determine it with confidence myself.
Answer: 92 %
